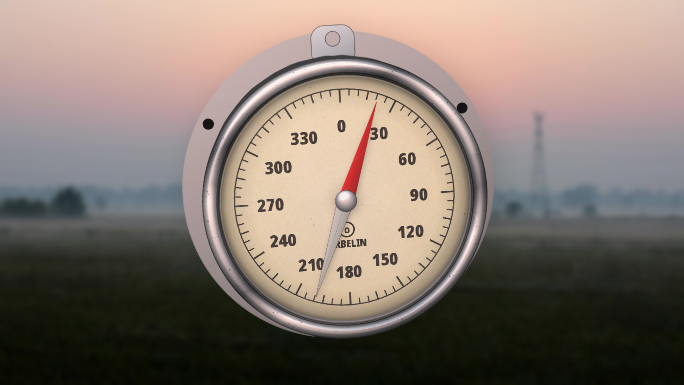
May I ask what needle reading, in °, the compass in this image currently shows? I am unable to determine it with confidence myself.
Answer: 20 °
